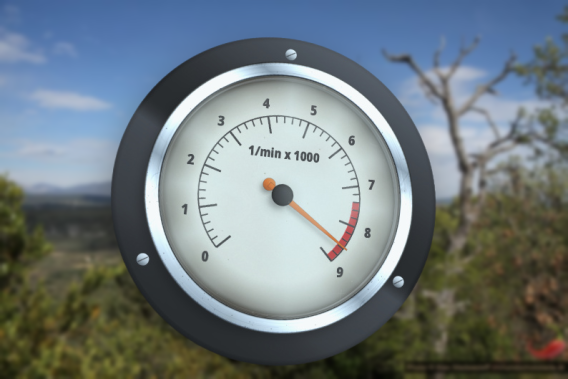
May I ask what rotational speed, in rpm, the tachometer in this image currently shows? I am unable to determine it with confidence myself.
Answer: 8600 rpm
